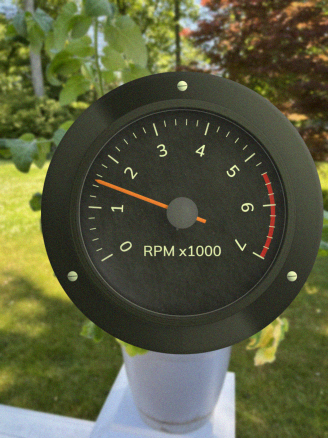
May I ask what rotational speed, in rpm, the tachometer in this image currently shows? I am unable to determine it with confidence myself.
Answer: 1500 rpm
